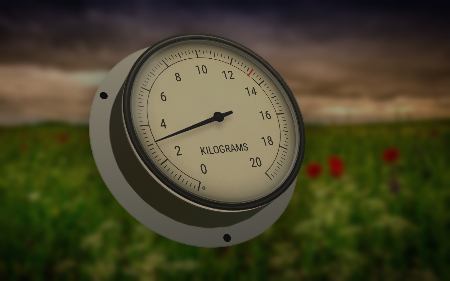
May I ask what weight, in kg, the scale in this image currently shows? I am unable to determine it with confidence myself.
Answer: 3 kg
